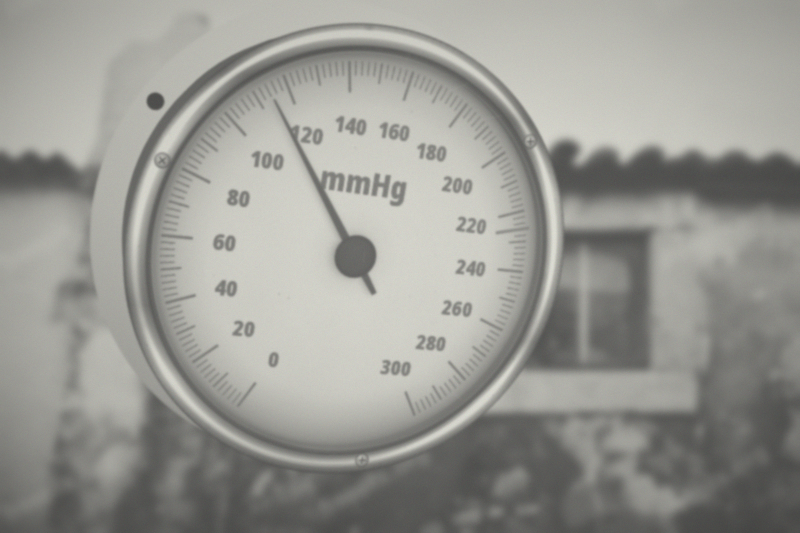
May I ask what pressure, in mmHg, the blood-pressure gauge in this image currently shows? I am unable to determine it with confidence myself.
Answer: 114 mmHg
